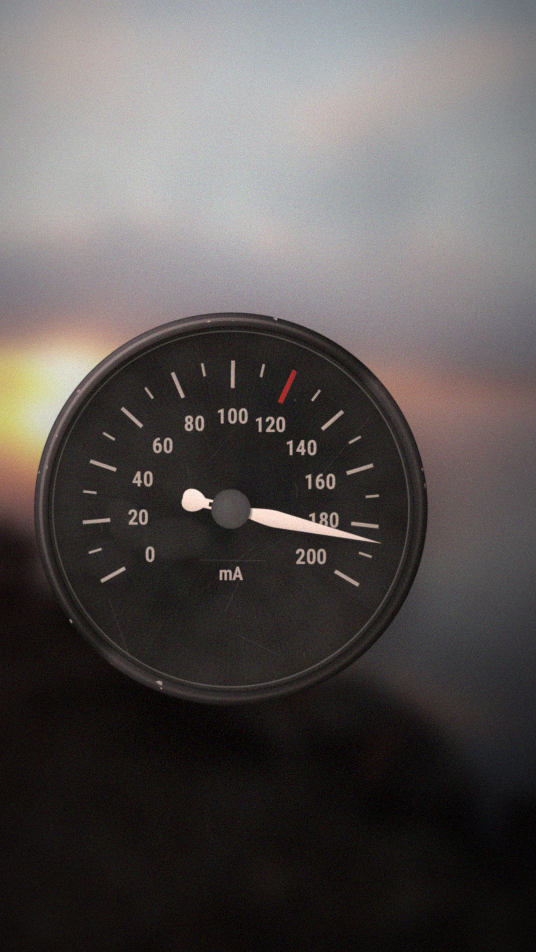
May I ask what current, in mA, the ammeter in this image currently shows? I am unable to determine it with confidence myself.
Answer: 185 mA
